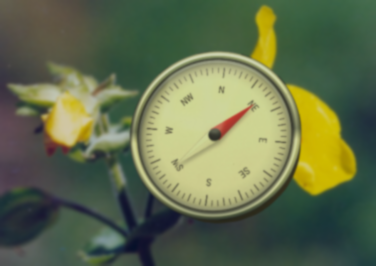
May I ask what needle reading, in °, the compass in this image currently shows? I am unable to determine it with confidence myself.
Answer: 45 °
